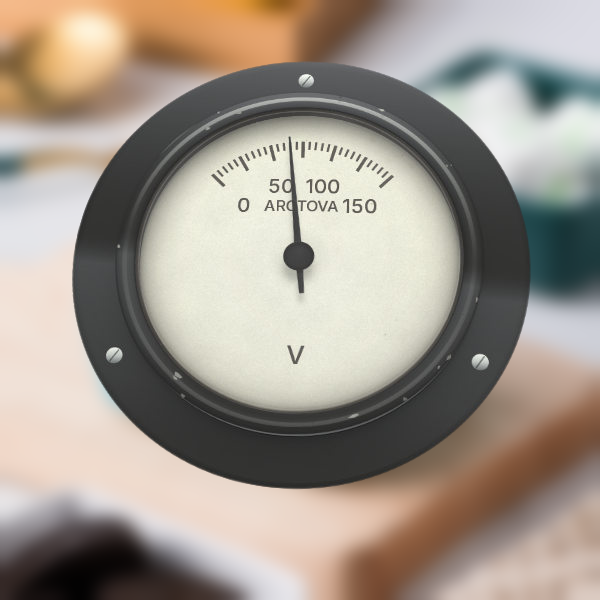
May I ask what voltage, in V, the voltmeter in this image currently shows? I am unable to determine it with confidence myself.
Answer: 65 V
